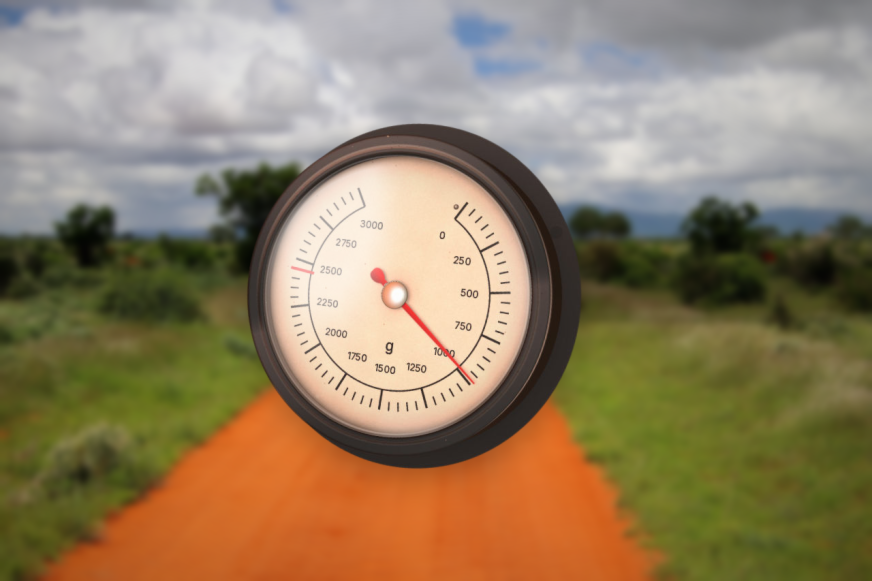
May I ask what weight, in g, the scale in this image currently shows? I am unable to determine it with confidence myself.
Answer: 975 g
